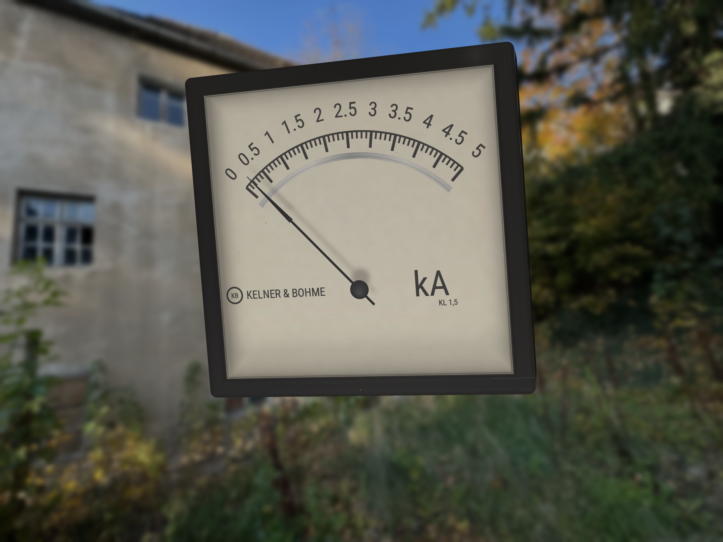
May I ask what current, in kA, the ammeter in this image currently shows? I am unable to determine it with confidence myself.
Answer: 0.2 kA
